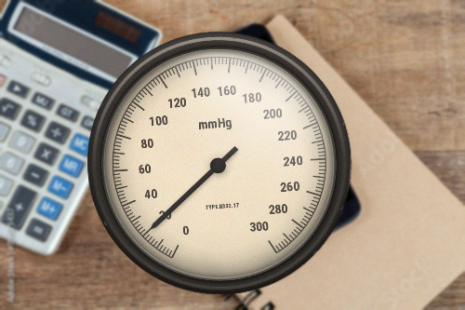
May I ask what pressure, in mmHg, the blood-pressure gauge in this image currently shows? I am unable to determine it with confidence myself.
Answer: 20 mmHg
